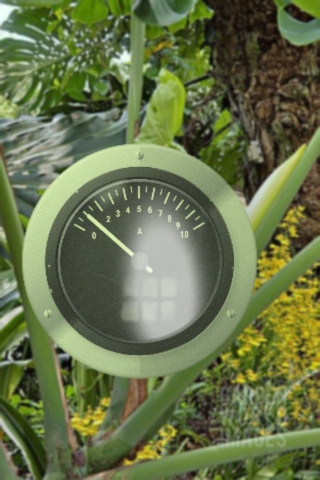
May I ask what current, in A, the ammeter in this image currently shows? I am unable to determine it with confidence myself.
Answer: 1 A
